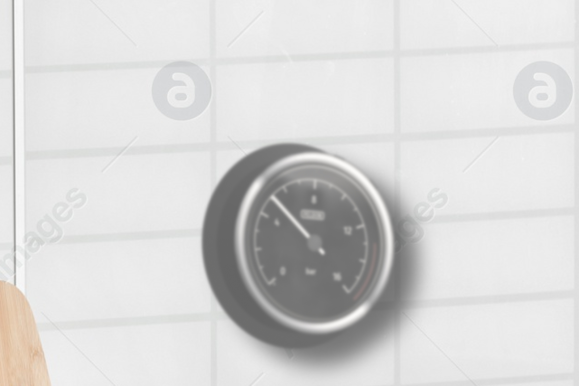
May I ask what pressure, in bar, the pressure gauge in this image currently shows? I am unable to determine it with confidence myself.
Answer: 5 bar
